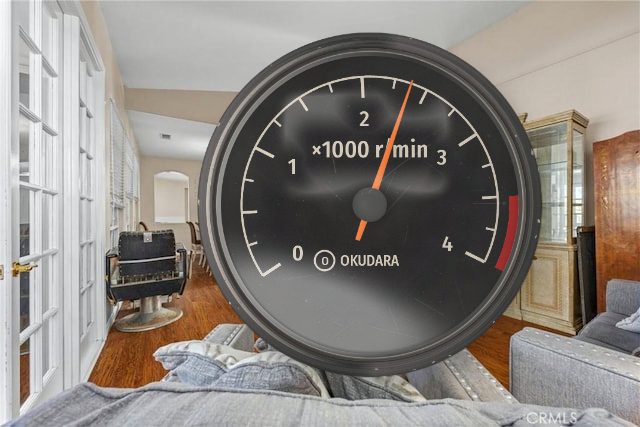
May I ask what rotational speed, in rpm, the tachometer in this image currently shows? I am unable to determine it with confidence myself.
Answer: 2375 rpm
